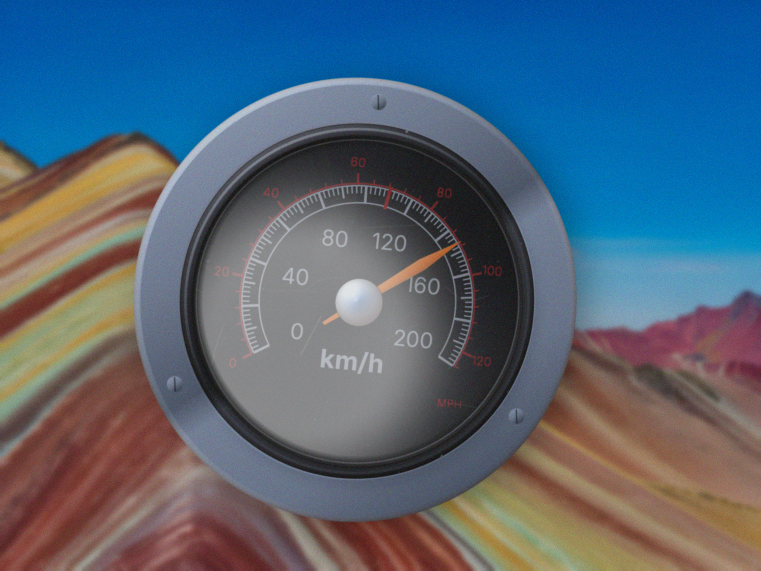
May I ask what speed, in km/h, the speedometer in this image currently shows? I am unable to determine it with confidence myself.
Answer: 146 km/h
